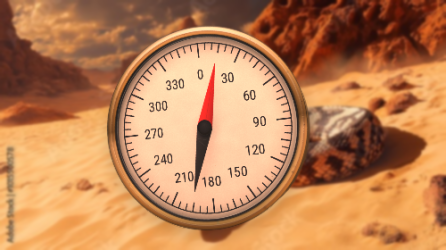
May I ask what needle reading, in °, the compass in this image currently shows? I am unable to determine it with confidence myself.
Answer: 15 °
